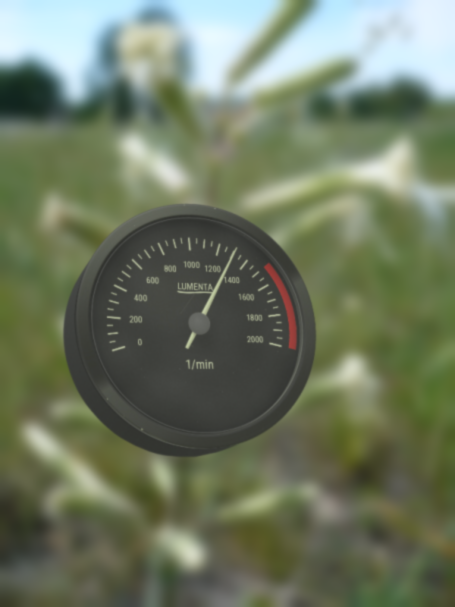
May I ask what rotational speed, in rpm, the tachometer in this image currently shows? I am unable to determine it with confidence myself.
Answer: 1300 rpm
